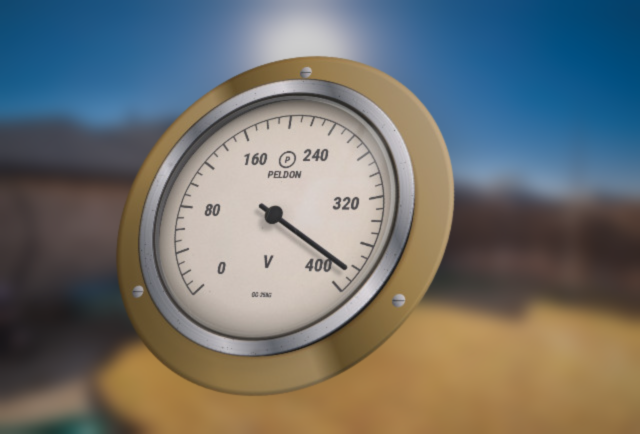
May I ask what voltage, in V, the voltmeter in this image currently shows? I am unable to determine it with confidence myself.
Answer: 385 V
